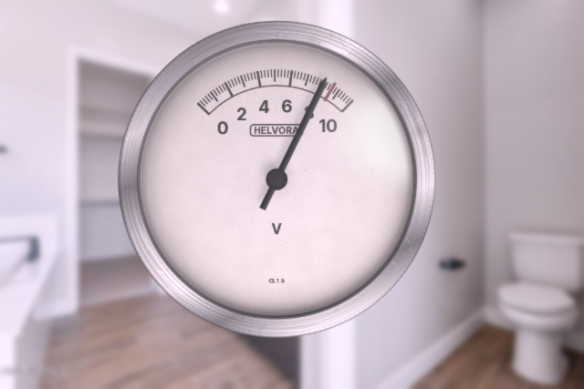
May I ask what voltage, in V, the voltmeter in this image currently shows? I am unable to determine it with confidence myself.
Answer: 8 V
